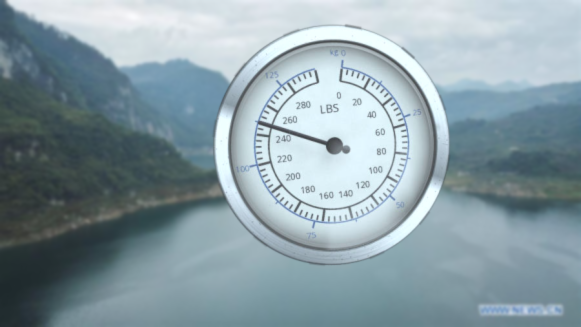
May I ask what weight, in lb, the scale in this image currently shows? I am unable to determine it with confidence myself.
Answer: 248 lb
